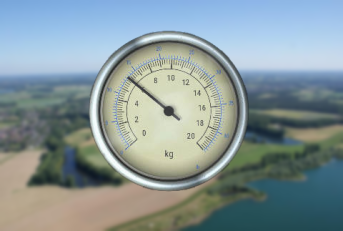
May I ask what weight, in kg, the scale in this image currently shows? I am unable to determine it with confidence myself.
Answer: 6 kg
